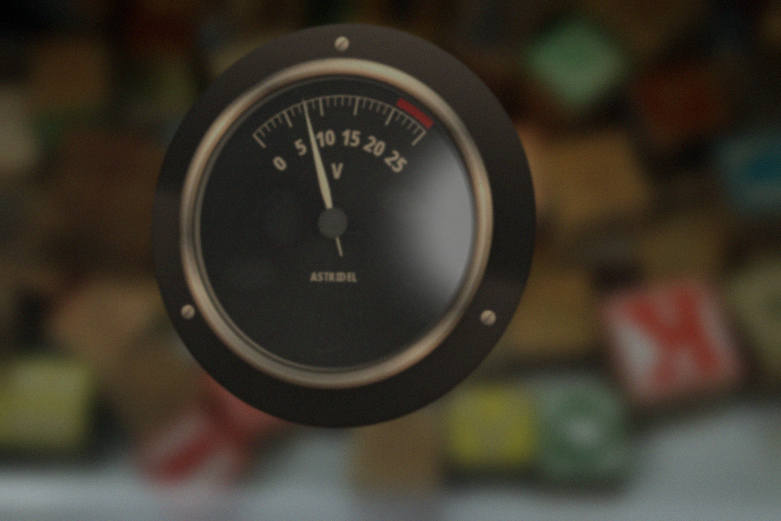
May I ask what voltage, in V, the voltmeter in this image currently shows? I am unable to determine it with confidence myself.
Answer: 8 V
